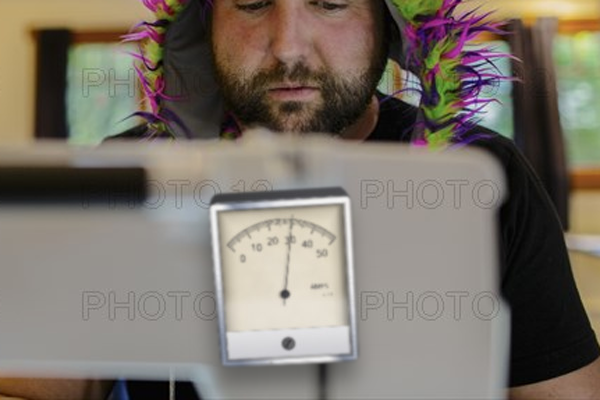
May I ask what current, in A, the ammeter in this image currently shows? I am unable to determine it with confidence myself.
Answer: 30 A
